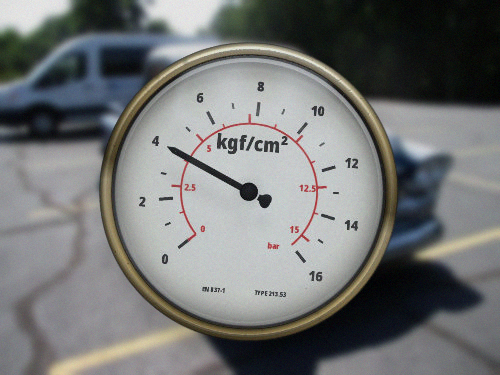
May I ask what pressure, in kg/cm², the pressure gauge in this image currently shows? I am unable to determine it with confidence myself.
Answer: 4 kg/cm²
